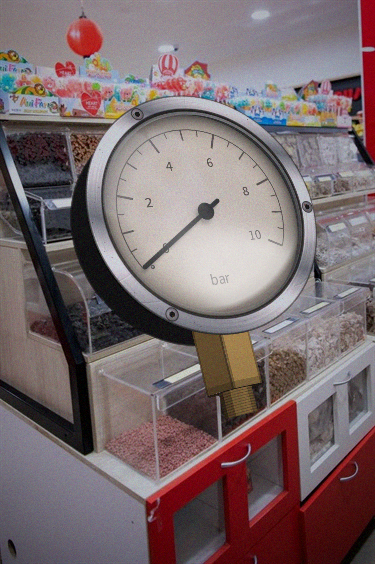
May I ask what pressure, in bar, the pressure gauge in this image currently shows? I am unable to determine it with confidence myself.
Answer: 0 bar
